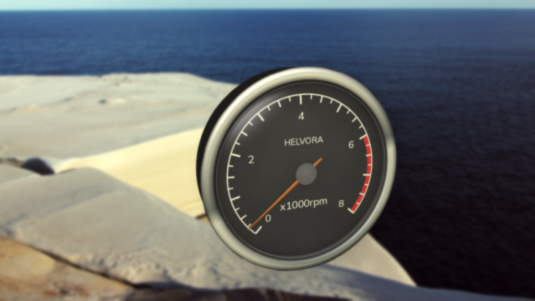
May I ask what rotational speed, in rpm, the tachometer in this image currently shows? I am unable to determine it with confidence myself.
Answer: 250 rpm
